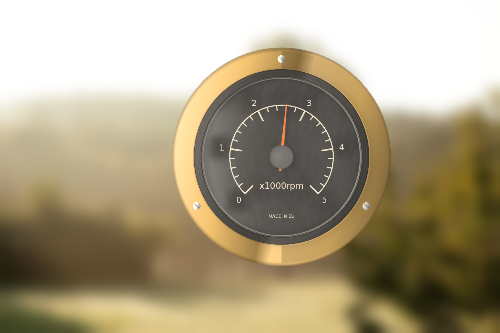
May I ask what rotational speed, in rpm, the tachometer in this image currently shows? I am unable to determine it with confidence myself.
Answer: 2600 rpm
